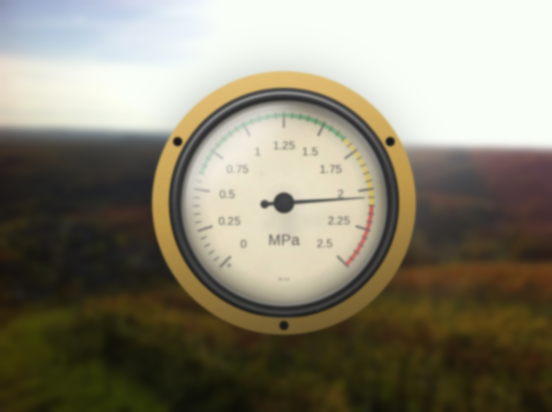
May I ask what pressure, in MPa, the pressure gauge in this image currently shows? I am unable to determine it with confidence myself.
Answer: 2.05 MPa
